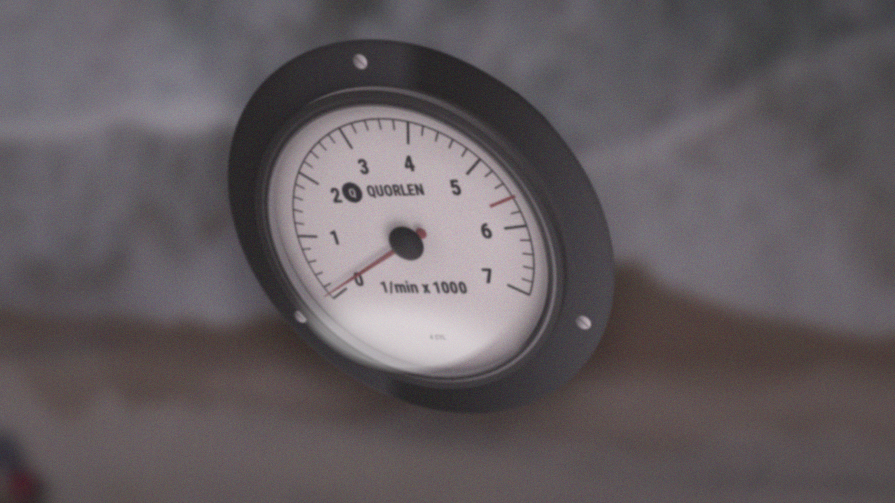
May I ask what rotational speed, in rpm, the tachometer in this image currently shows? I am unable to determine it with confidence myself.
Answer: 100 rpm
